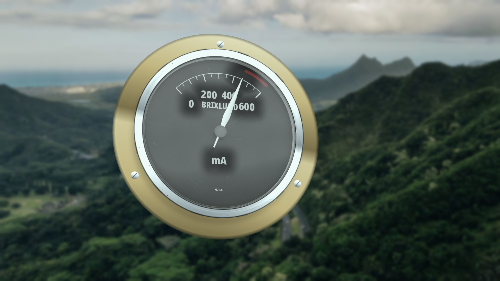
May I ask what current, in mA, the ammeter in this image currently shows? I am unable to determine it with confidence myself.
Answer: 450 mA
